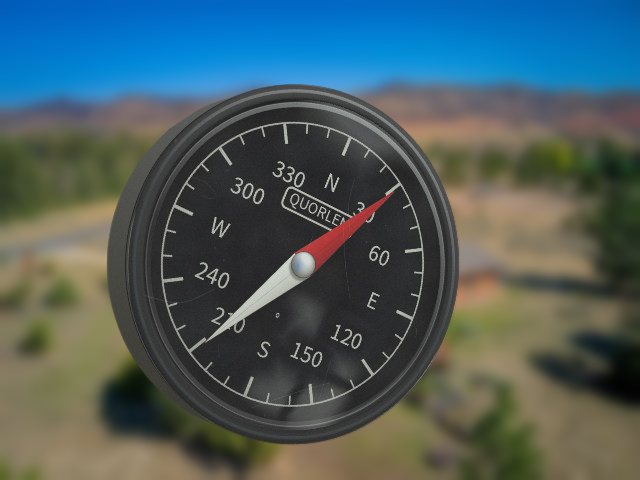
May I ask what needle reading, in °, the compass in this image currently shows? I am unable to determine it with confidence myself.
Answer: 30 °
